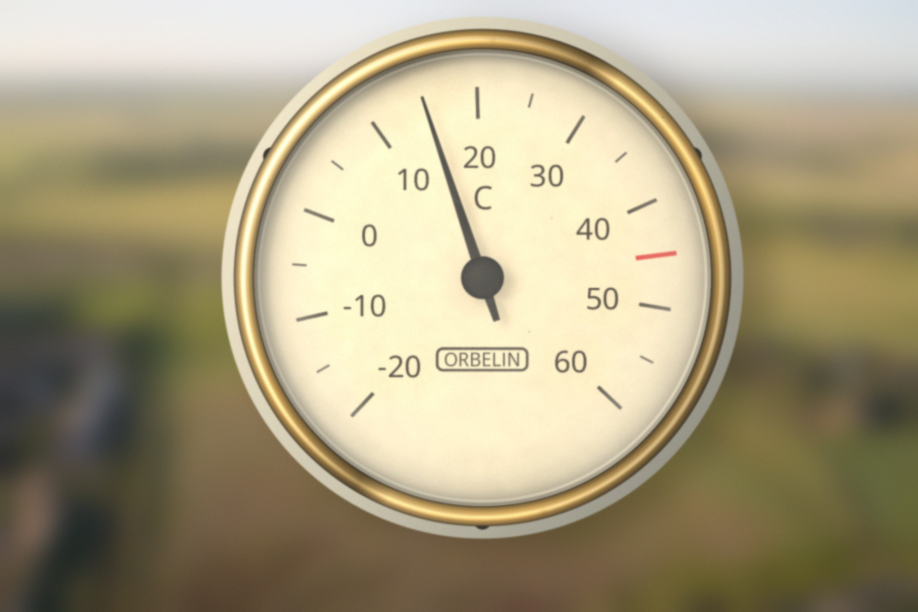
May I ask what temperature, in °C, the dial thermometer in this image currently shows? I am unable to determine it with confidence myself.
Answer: 15 °C
